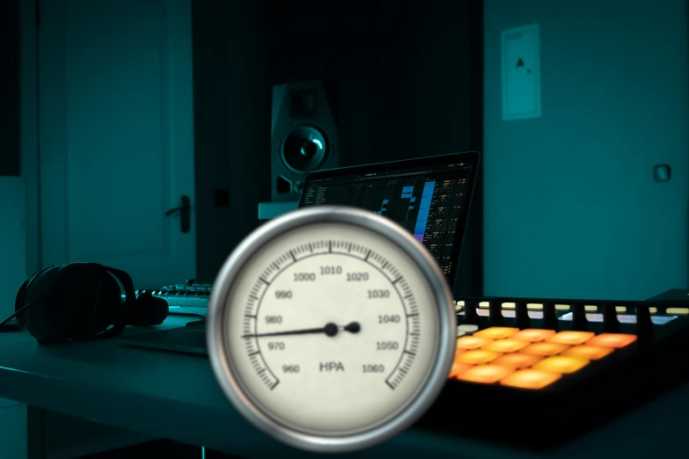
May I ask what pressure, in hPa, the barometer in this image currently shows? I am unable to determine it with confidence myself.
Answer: 975 hPa
